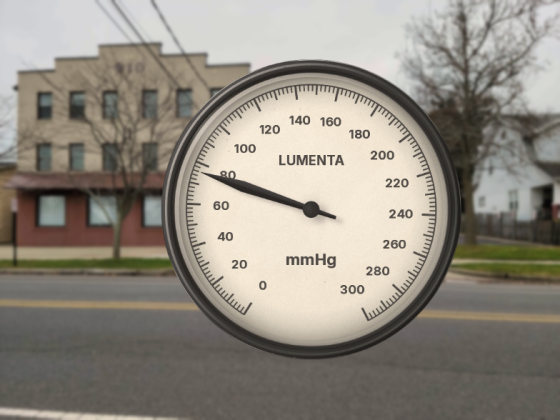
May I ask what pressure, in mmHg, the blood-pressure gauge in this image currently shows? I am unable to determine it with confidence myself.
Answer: 76 mmHg
